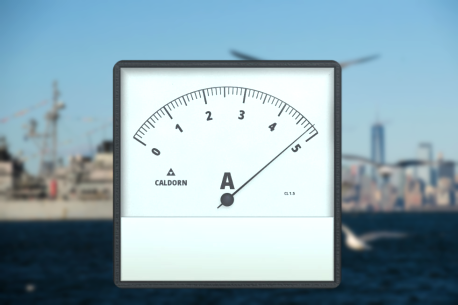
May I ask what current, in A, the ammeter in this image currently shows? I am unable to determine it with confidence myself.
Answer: 4.8 A
